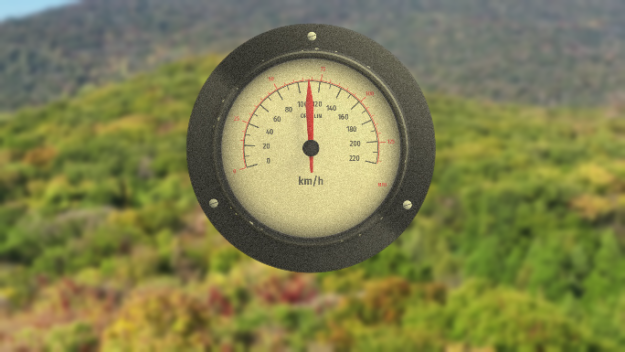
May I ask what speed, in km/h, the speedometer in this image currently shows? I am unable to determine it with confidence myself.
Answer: 110 km/h
